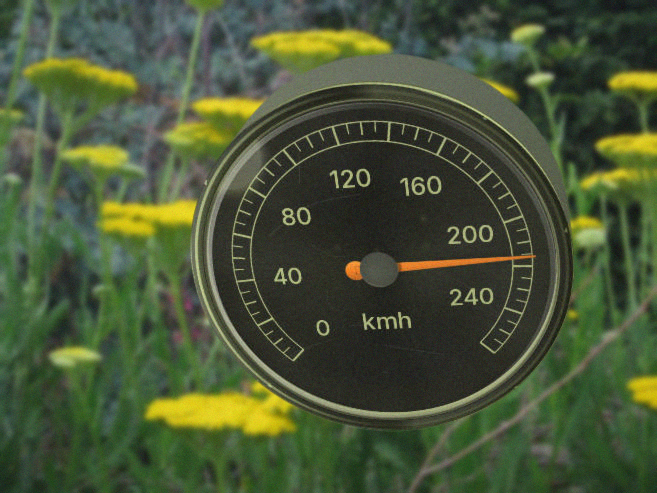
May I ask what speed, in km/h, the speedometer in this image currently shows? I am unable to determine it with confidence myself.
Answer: 215 km/h
